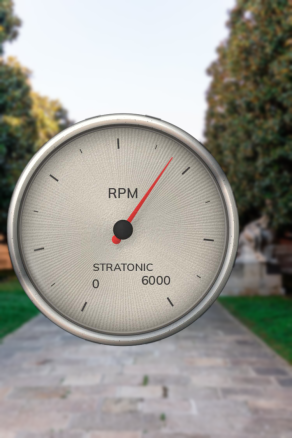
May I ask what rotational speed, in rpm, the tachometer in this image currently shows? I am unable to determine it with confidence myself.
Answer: 3750 rpm
